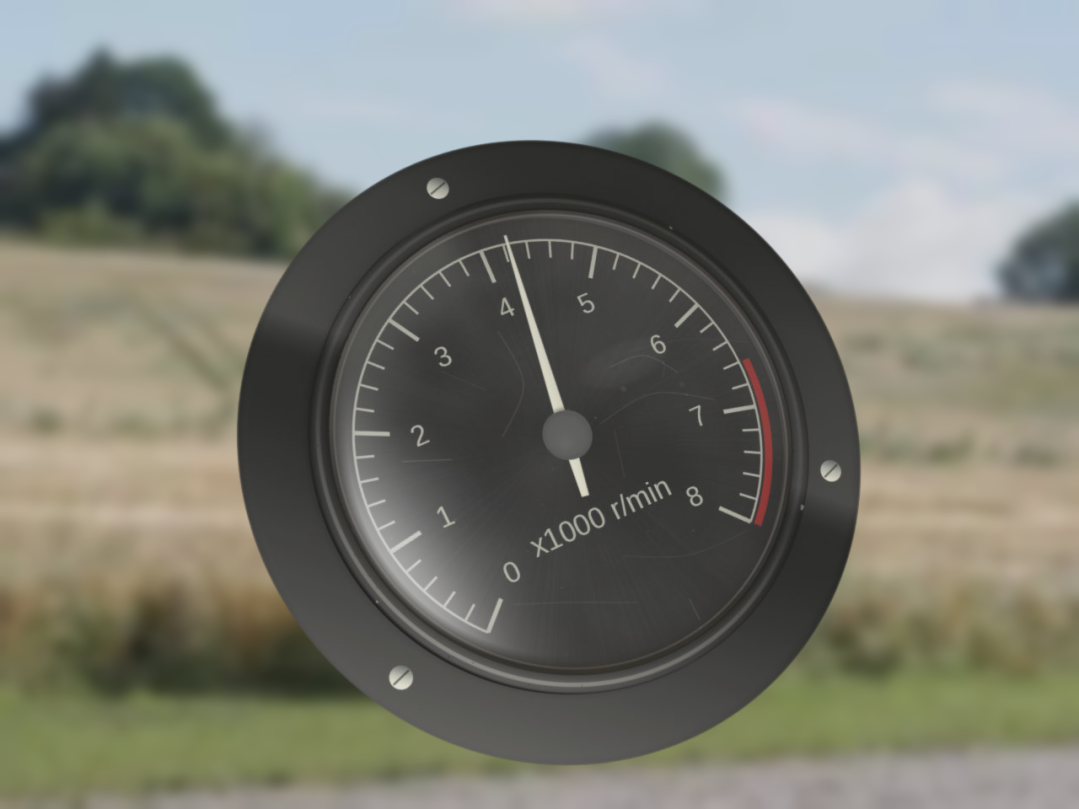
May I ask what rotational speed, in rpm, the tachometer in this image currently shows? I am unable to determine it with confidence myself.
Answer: 4200 rpm
